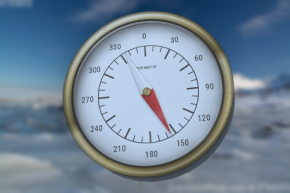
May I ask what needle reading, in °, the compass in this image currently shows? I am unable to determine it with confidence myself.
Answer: 155 °
